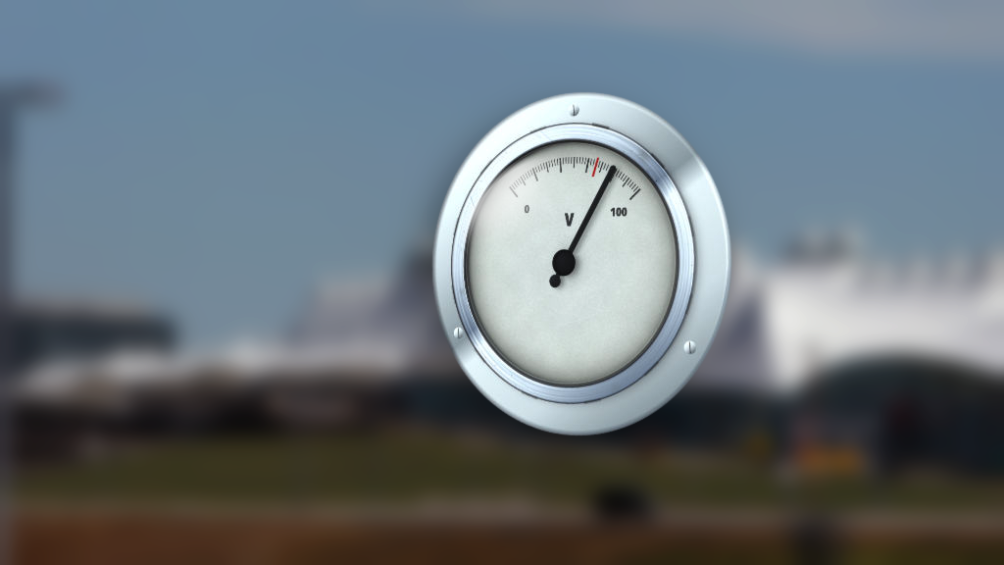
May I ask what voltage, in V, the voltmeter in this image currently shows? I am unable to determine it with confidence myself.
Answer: 80 V
